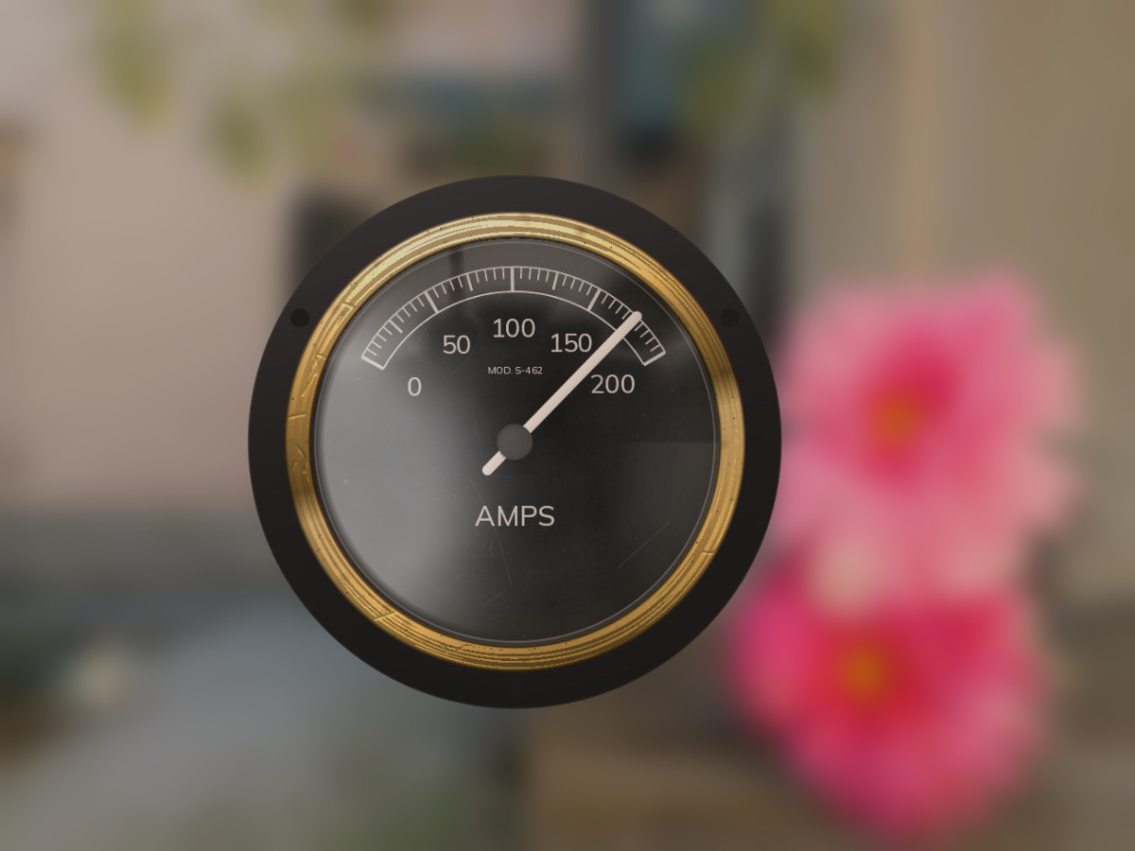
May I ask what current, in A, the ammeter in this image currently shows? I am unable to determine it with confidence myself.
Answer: 175 A
